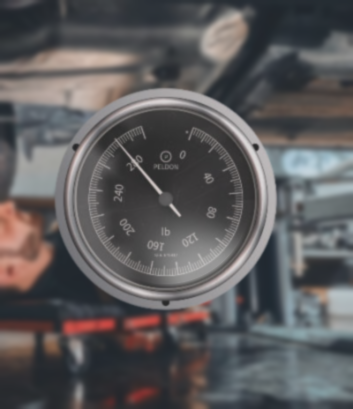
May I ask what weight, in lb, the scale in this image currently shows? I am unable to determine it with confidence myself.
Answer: 280 lb
